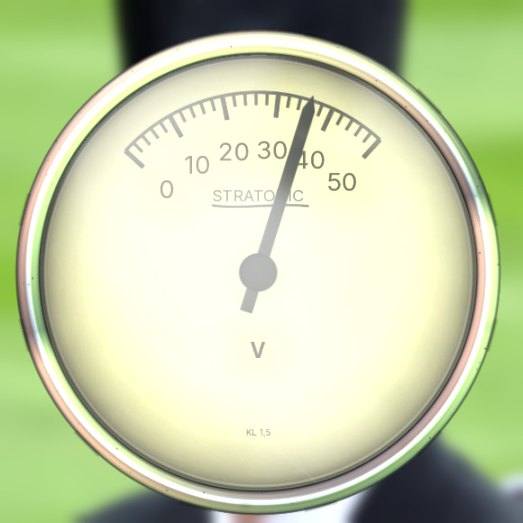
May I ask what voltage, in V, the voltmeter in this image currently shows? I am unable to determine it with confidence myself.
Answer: 36 V
